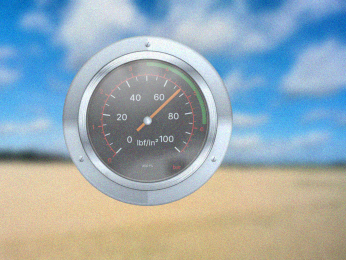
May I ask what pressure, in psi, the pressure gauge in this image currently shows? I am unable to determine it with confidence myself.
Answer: 67.5 psi
